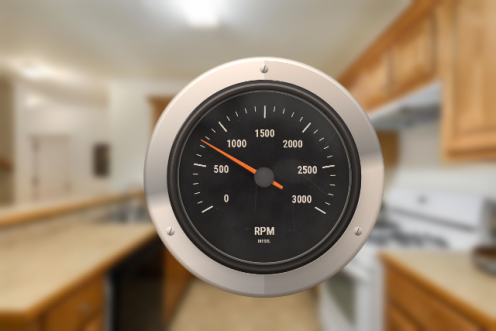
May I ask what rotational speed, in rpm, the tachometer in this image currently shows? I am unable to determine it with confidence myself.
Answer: 750 rpm
